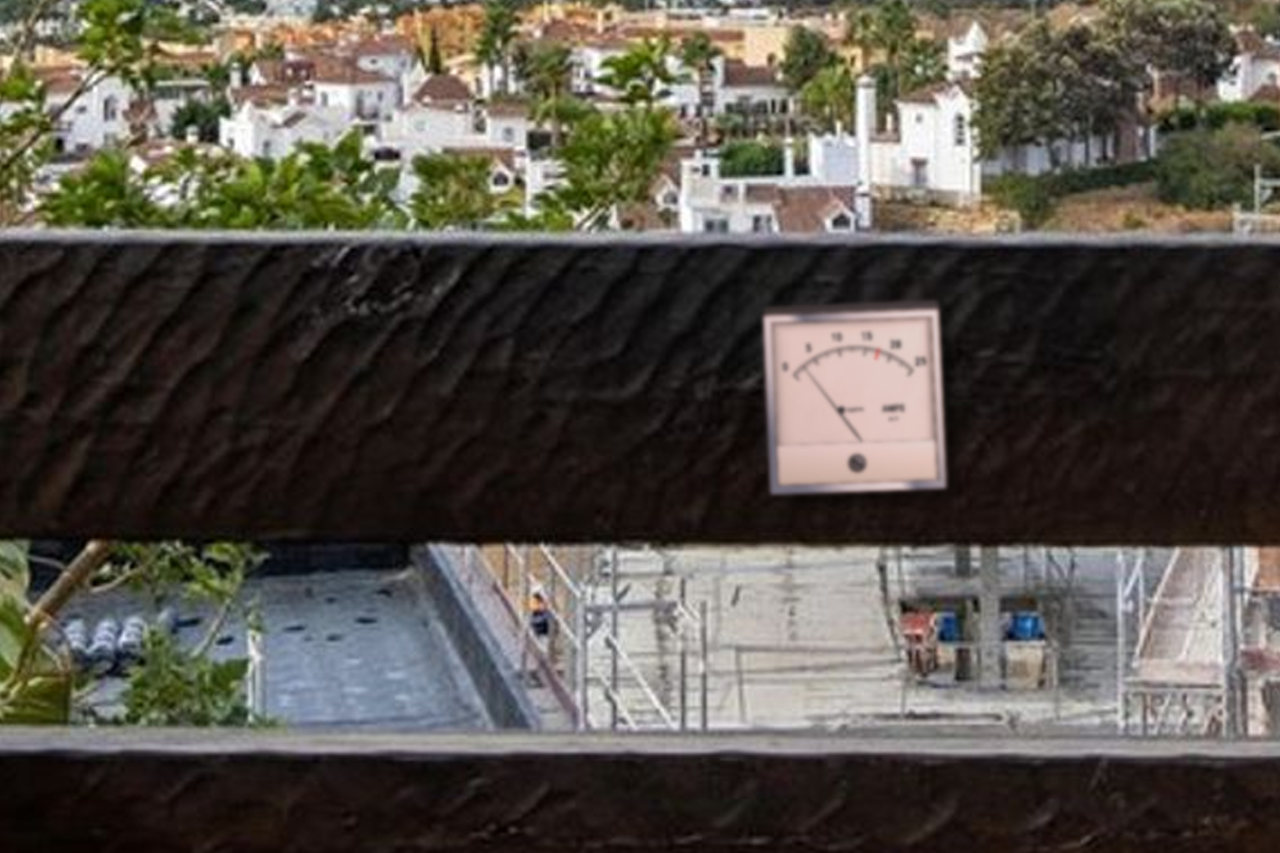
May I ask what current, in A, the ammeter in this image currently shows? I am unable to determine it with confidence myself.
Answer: 2.5 A
